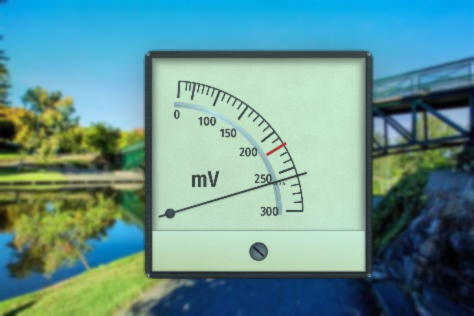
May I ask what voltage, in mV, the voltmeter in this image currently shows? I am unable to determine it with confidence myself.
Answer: 260 mV
